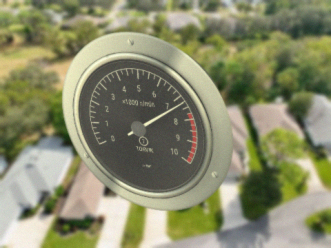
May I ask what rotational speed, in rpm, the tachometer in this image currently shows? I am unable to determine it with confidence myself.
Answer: 7250 rpm
